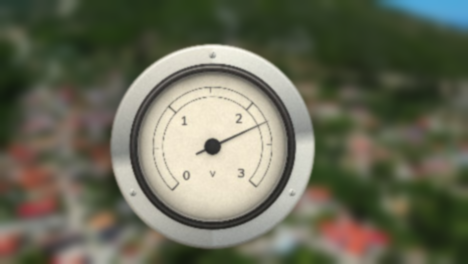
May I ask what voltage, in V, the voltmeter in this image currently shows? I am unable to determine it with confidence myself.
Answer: 2.25 V
